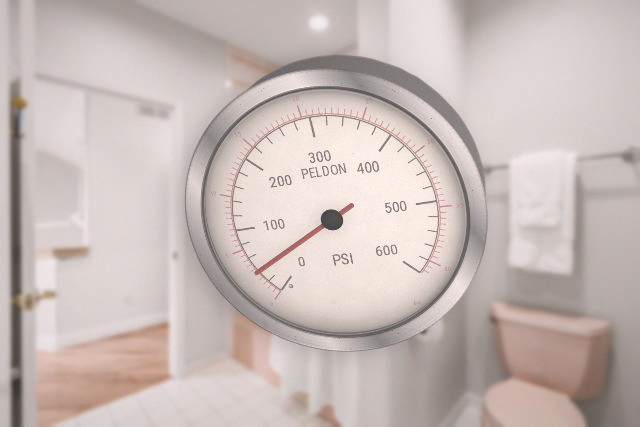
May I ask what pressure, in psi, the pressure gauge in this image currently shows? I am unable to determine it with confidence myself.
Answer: 40 psi
